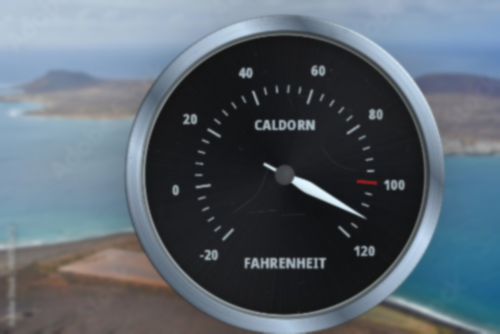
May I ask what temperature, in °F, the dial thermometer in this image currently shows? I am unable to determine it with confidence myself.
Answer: 112 °F
